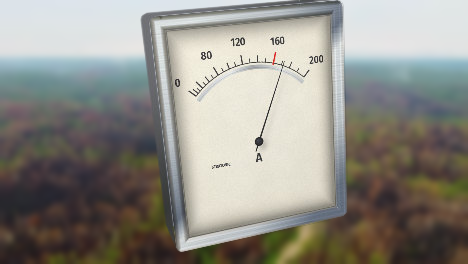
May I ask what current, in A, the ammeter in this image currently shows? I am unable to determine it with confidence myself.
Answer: 170 A
